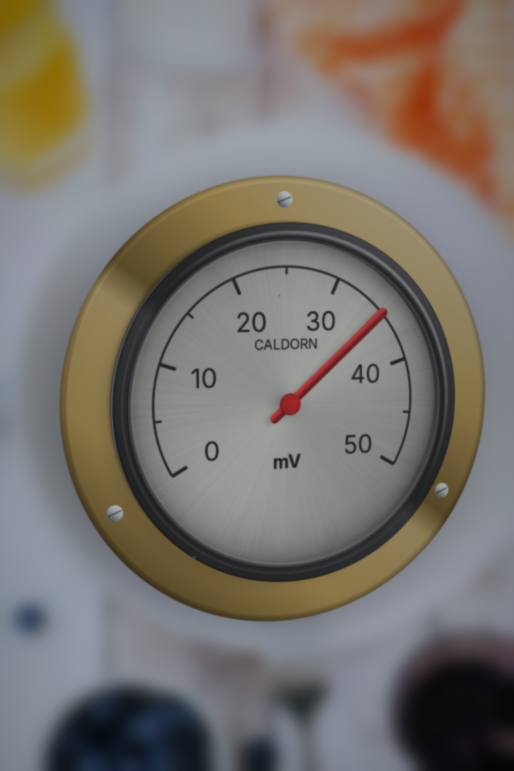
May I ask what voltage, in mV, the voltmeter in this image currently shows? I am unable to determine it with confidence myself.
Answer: 35 mV
